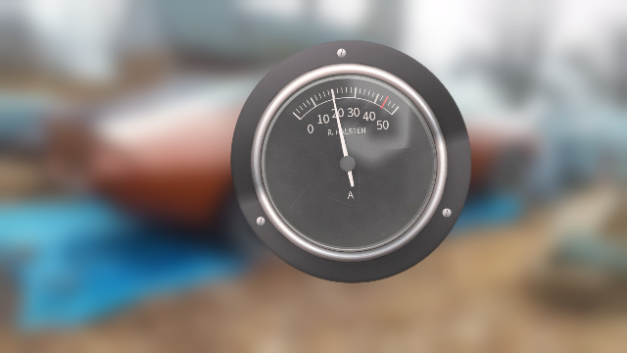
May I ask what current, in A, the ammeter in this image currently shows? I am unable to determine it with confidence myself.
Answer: 20 A
